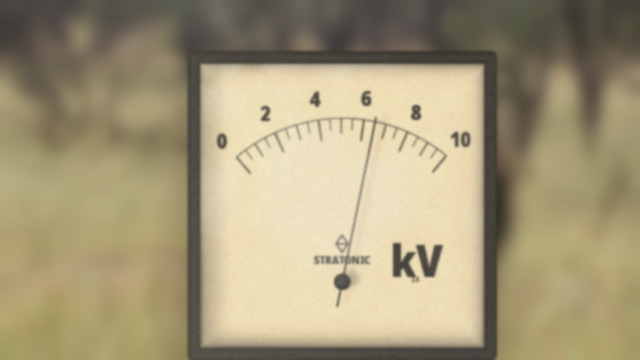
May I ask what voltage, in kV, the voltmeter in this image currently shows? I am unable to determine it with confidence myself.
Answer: 6.5 kV
